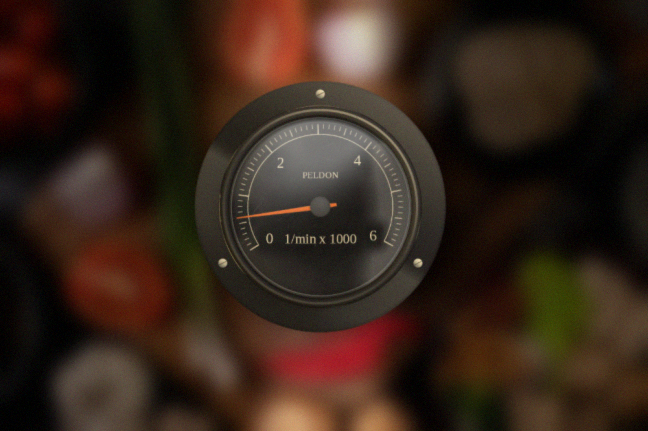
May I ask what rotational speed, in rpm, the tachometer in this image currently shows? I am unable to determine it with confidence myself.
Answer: 600 rpm
